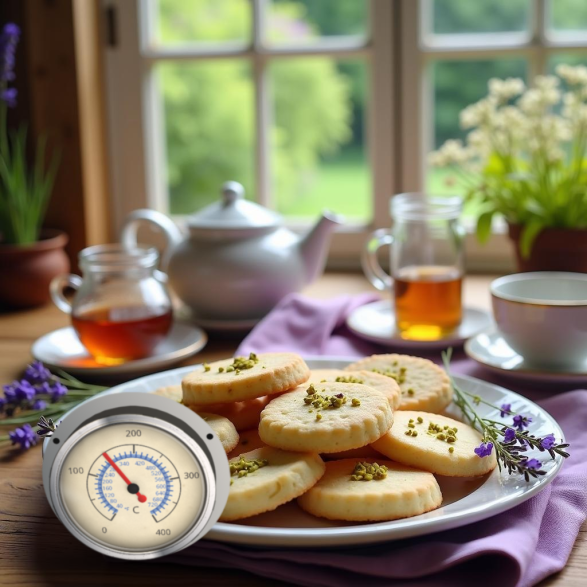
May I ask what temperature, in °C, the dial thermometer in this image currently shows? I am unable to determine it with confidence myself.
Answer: 150 °C
